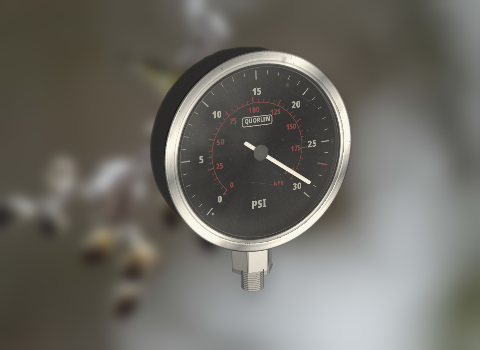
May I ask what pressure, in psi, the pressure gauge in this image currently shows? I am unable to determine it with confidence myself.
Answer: 29 psi
